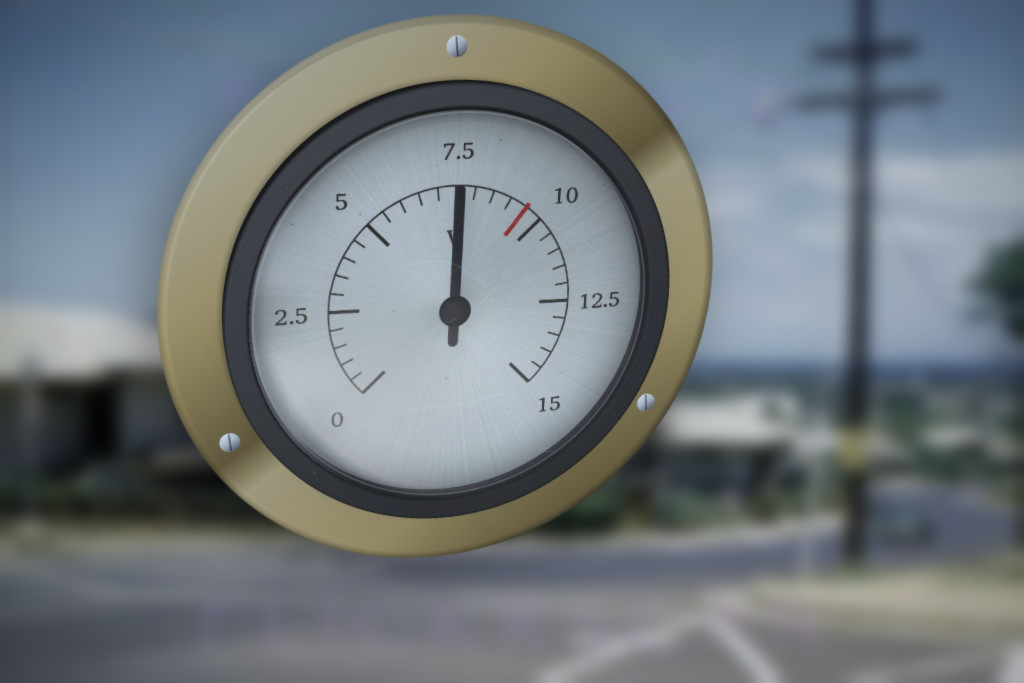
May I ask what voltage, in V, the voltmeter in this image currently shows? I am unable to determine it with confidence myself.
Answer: 7.5 V
